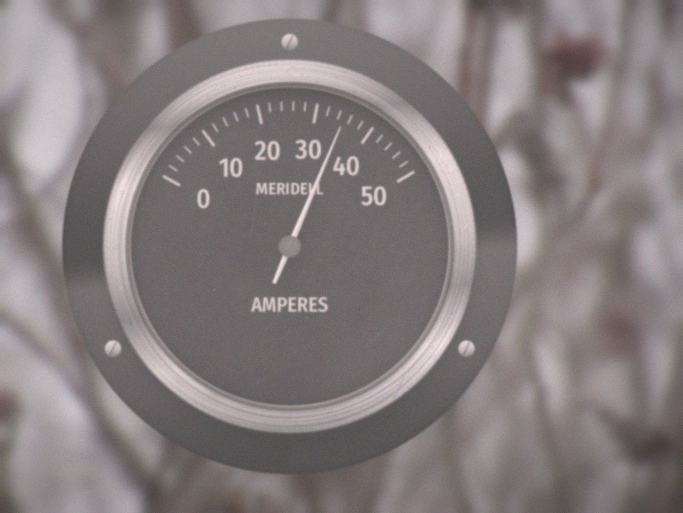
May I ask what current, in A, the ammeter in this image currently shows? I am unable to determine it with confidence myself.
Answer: 35 A
